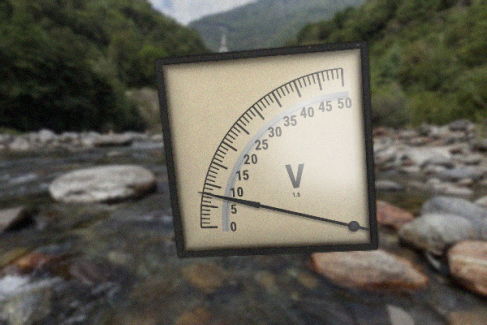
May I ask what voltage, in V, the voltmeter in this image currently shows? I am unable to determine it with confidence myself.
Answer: 8 V
